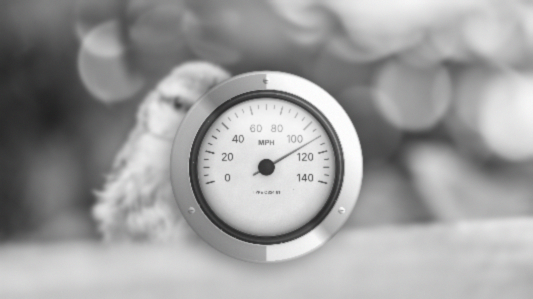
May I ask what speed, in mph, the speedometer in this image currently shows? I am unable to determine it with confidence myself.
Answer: 110 mph
